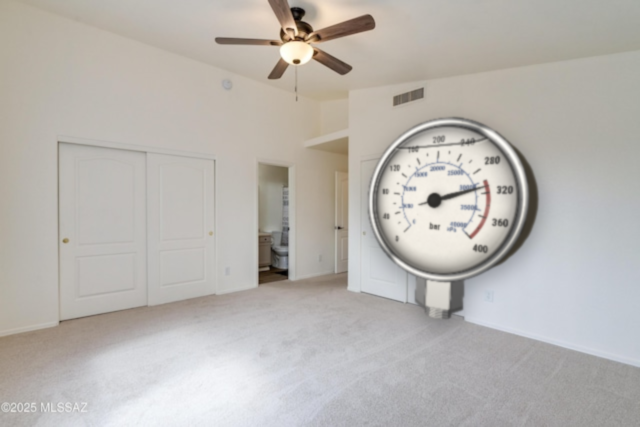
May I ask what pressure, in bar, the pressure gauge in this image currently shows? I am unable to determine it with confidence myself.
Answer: 310 bar
